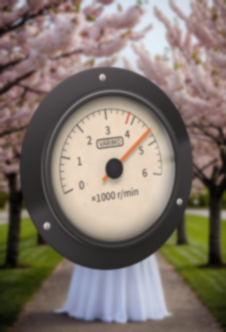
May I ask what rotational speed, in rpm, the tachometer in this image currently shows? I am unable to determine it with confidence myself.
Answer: 4600 rpm
